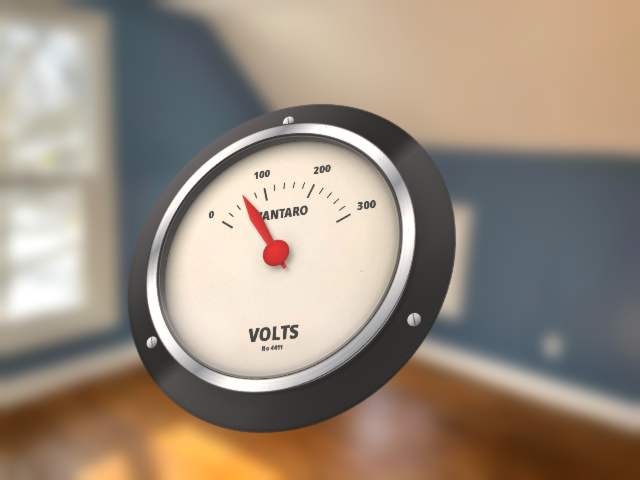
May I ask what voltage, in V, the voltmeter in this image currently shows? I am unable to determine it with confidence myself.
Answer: 60 V
